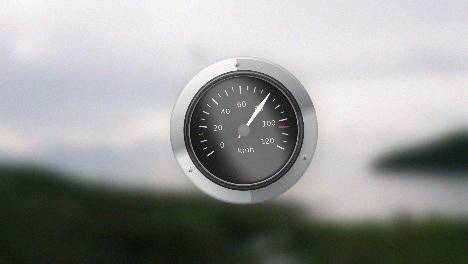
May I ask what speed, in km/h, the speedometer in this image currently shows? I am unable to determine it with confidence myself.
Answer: 80 km/h
